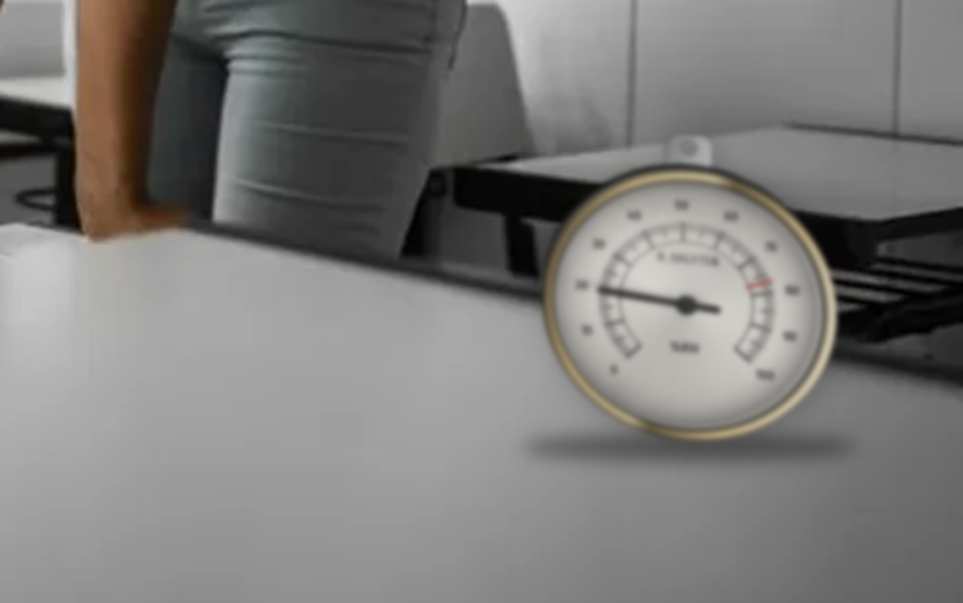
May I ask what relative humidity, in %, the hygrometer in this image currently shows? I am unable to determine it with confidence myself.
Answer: 20 %
